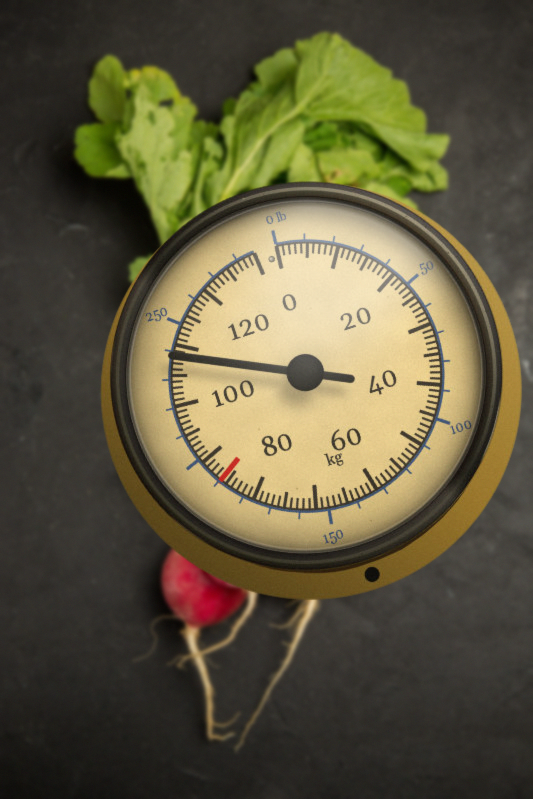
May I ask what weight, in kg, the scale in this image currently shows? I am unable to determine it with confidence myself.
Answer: 108 kg
